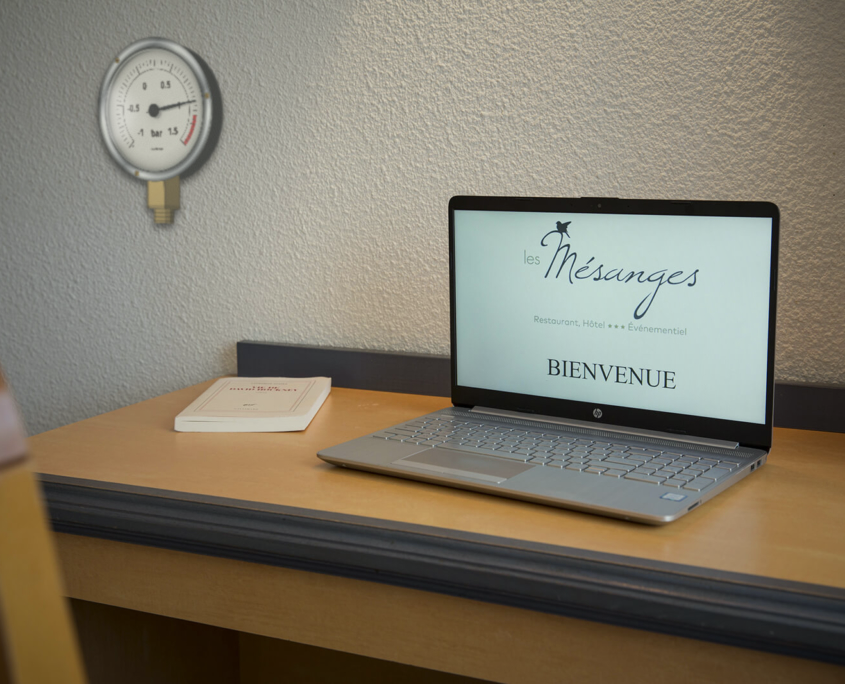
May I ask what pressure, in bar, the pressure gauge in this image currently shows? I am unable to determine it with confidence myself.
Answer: 1 bar
